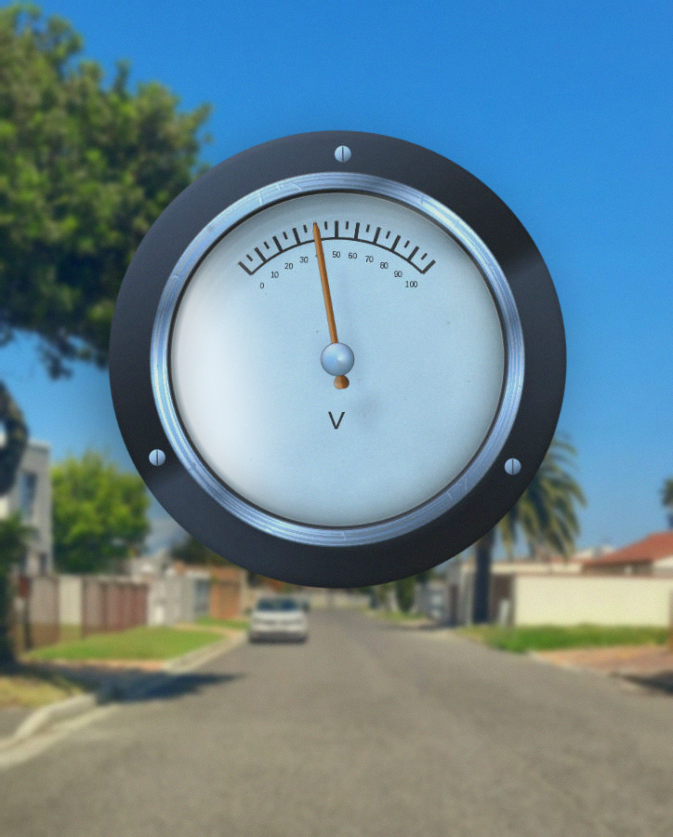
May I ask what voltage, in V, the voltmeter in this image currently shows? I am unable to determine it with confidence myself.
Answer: 40 V
